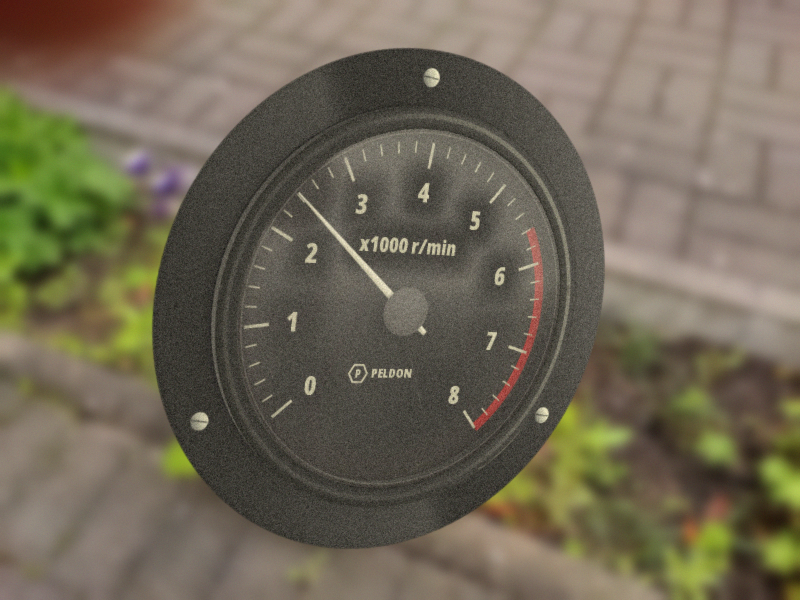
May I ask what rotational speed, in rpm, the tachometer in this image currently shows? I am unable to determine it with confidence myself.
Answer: 2400 rpm
